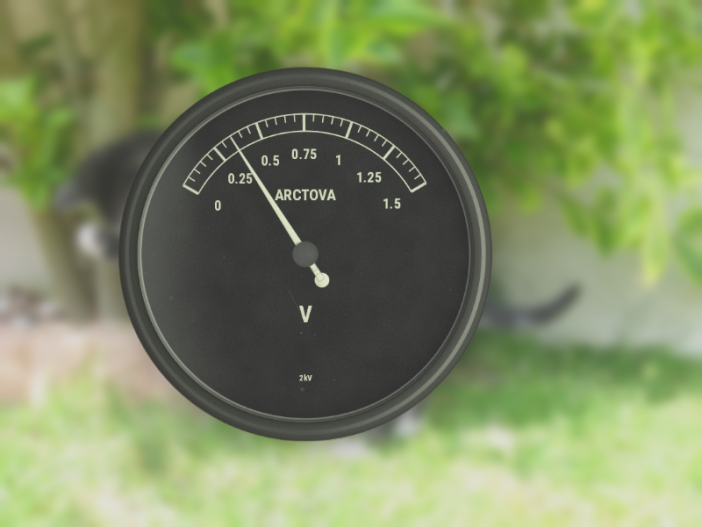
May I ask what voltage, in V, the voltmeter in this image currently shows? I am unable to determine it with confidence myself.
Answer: 0.35 V
